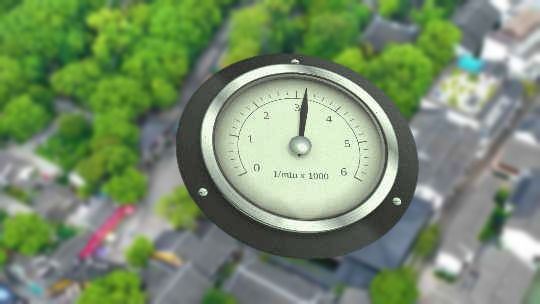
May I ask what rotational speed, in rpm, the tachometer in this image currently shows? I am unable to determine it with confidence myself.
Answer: 3200 rpm
